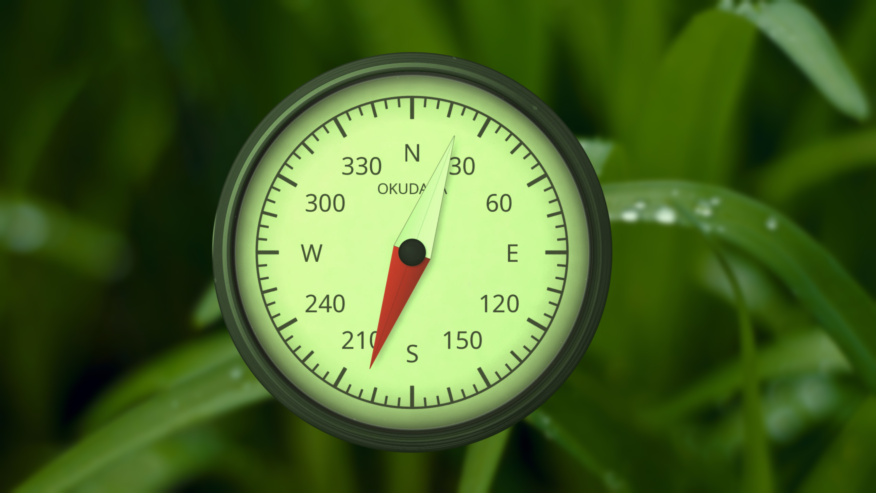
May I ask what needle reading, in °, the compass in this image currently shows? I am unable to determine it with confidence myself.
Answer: 200 °
